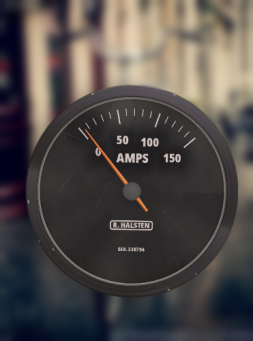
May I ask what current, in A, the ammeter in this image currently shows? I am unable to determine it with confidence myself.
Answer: 5 A
